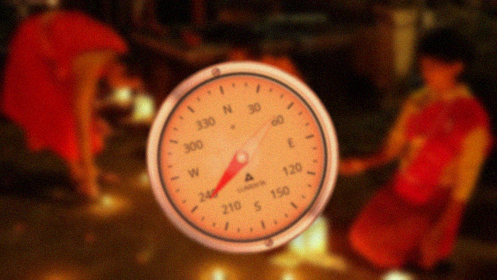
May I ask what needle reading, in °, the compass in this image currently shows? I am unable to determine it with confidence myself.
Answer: 235 °
